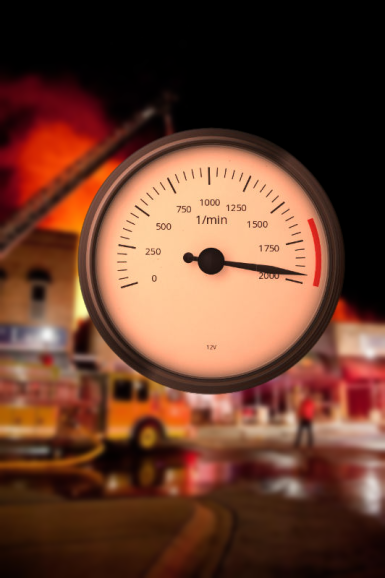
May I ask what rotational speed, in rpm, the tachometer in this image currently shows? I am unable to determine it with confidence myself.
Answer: 1950 rpm
